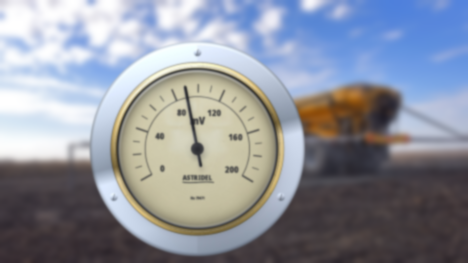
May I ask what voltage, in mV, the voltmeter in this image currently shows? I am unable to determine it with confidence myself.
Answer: 90 mV
